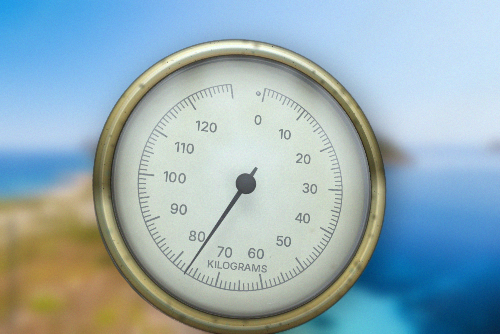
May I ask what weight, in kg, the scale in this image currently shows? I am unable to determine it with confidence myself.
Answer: 77 kg
